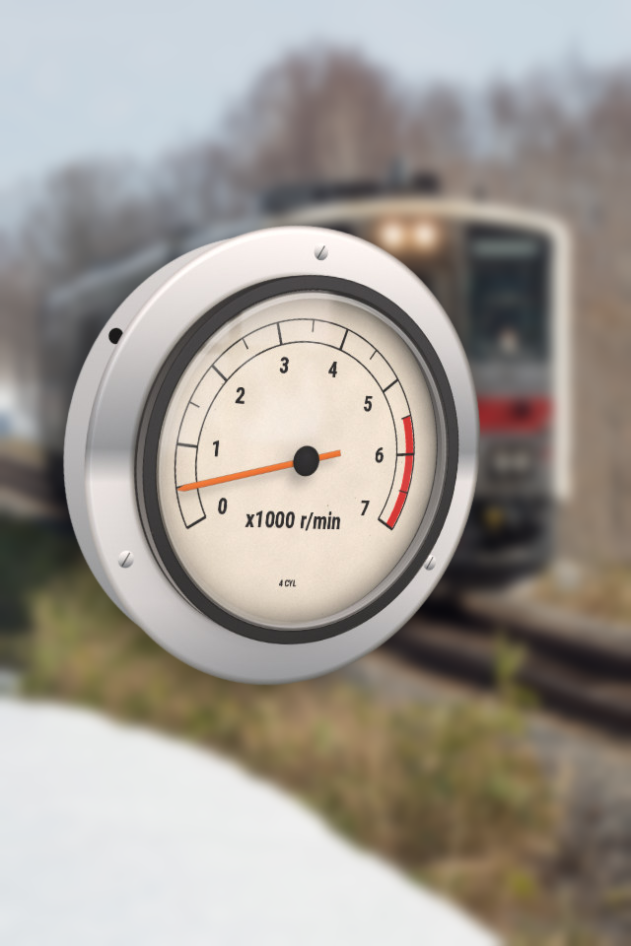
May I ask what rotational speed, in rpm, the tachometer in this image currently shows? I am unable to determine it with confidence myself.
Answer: 500 rpm
